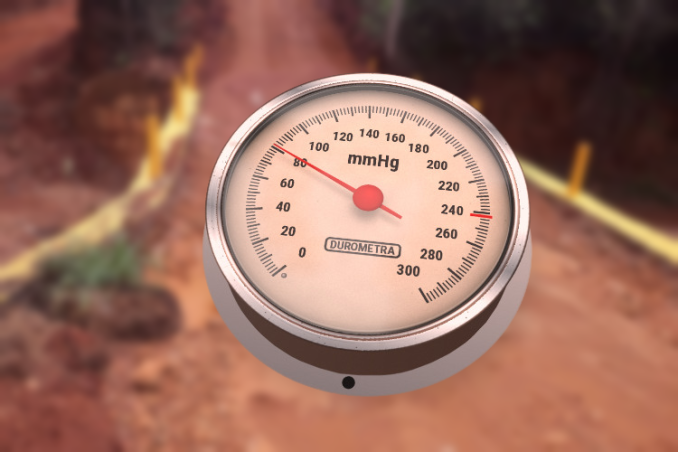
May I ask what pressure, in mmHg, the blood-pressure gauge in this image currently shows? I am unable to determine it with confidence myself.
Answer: 80 mmHg
